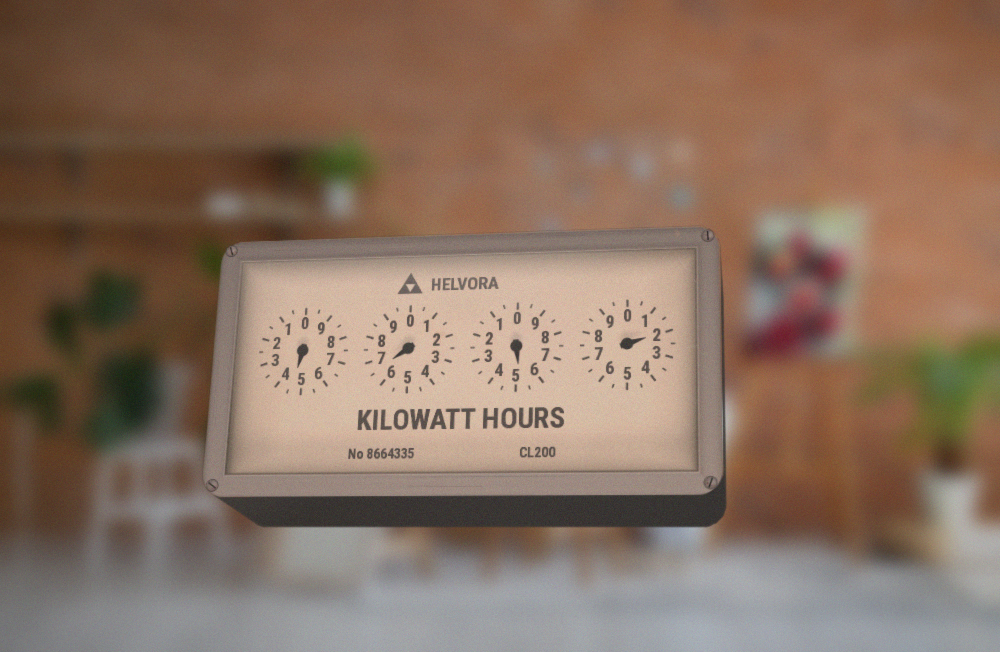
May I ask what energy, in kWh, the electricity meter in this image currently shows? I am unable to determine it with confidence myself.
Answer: 4652 kWh
